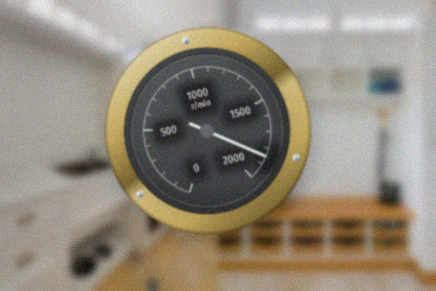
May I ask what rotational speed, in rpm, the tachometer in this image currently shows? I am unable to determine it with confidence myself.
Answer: 1850 rpm
